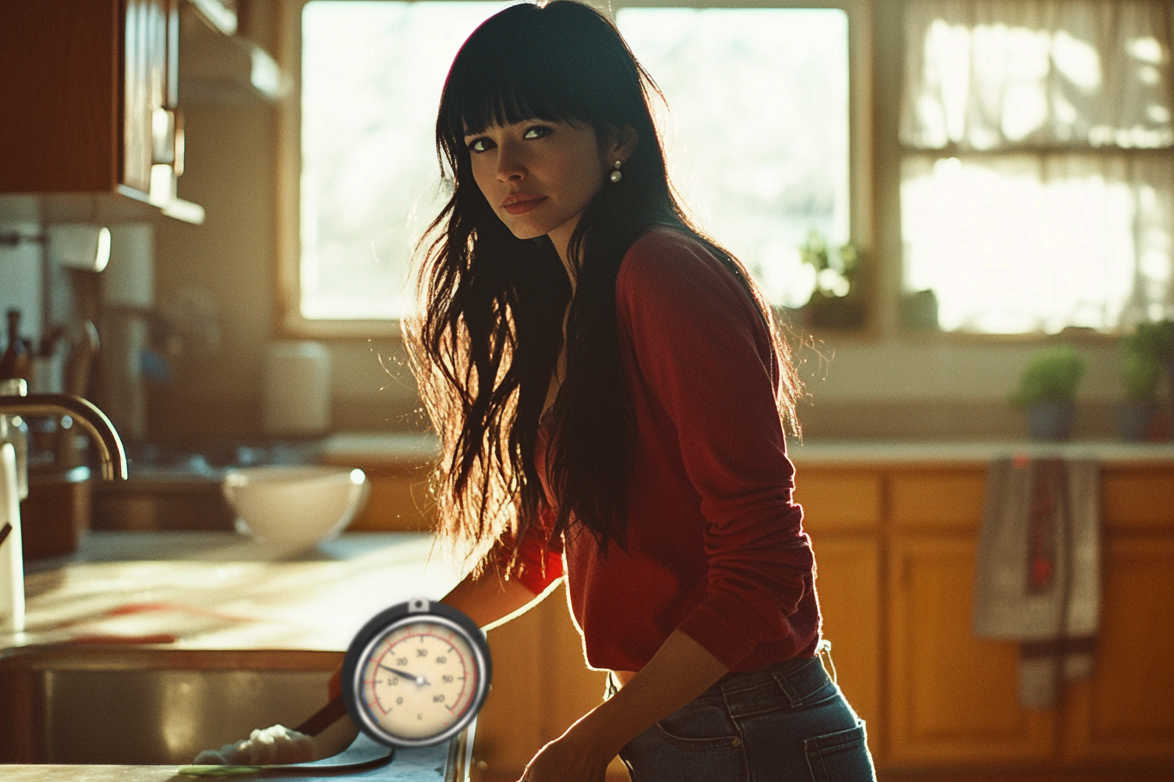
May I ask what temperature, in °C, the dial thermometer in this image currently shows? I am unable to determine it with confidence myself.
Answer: 15 °C
